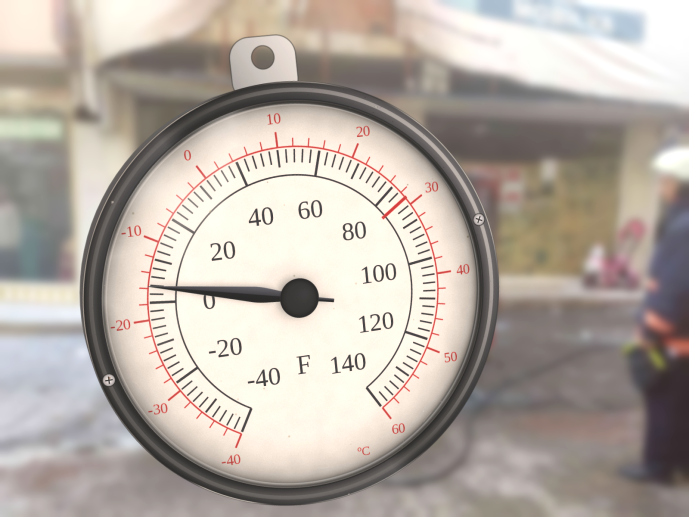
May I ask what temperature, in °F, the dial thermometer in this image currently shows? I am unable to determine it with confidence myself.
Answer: 4 °F
